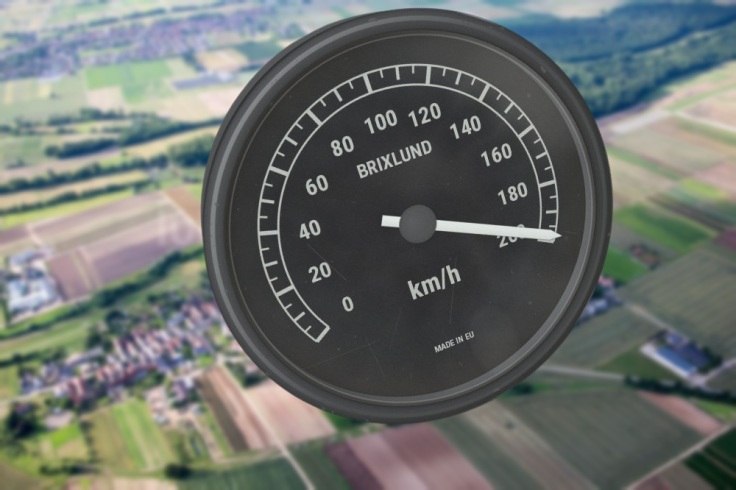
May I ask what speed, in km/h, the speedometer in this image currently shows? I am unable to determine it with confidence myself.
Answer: 197.5 km/h
